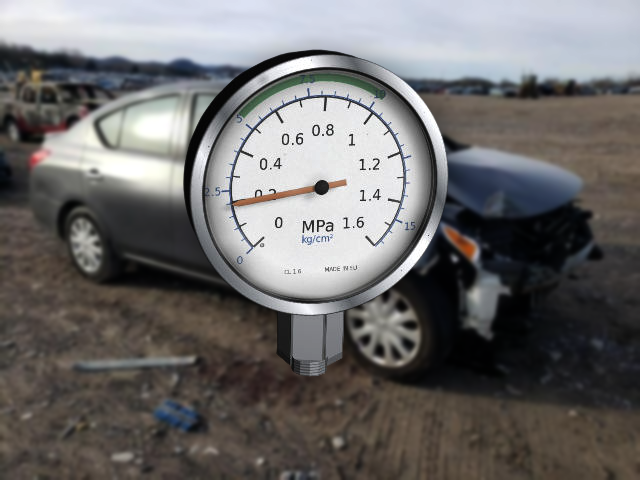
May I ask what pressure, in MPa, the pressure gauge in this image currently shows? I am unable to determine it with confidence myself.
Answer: 0.2 MPa
